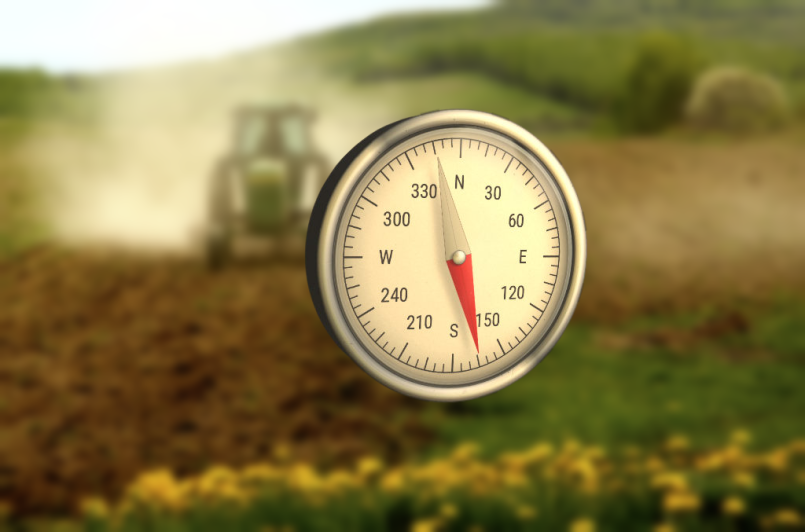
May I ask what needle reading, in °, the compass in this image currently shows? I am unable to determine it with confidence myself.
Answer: 165 °
